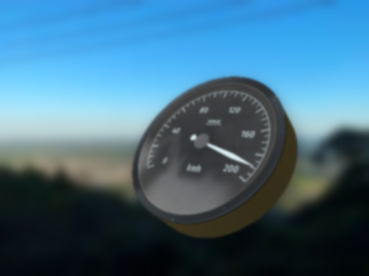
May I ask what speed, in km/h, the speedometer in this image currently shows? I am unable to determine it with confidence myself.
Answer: 190 km/h
